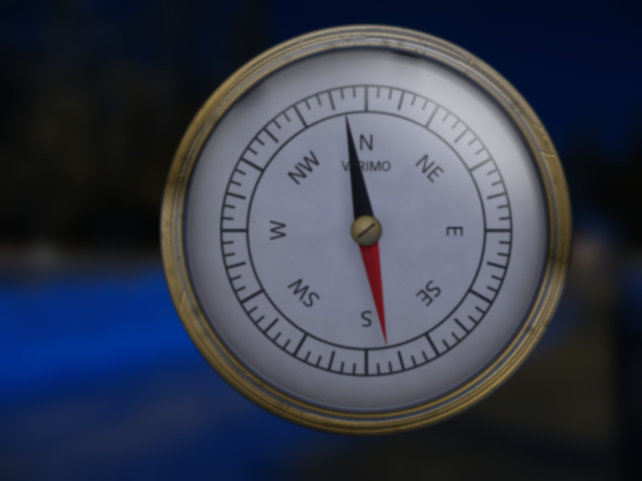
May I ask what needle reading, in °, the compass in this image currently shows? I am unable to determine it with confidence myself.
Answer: 170 °
